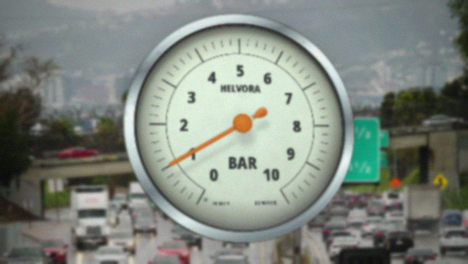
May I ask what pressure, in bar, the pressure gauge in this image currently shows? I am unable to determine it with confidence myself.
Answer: 1 bar
